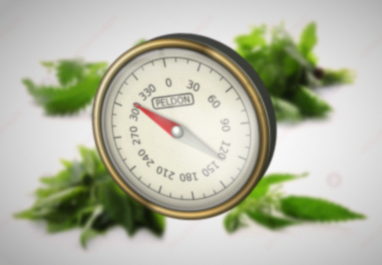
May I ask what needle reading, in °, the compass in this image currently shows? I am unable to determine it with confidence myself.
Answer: 310 °
